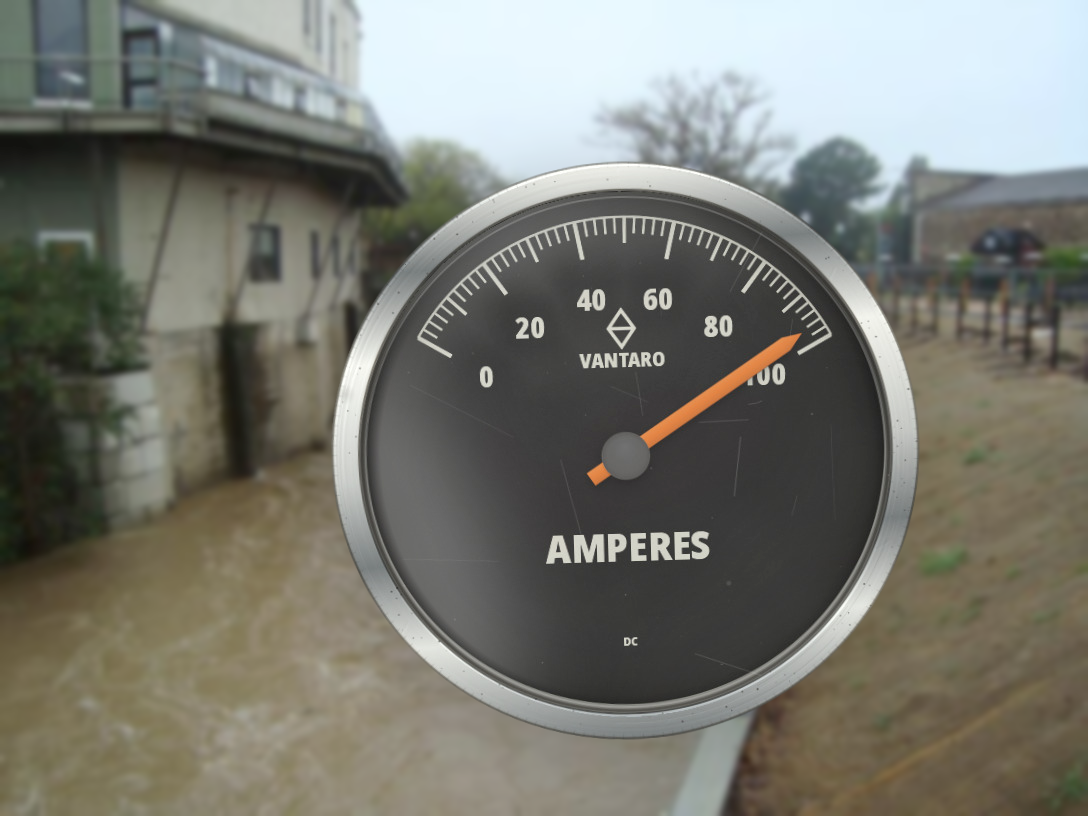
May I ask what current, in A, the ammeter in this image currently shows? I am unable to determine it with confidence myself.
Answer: 96 A
